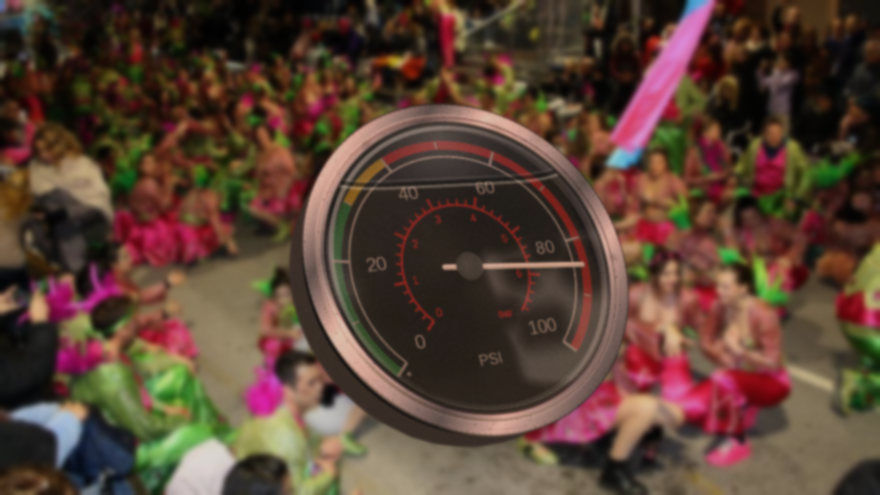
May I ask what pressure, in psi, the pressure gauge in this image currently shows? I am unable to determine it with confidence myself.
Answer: 85 psi
